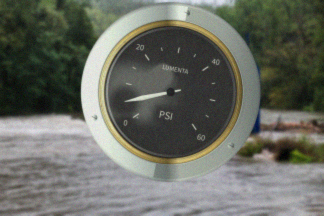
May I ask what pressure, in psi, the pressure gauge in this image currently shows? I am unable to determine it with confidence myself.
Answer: 5 psi
